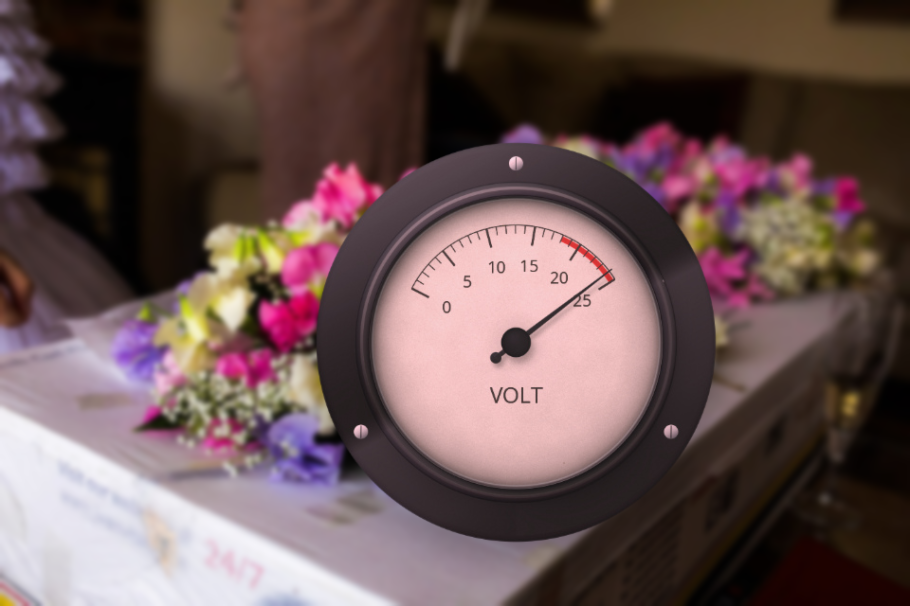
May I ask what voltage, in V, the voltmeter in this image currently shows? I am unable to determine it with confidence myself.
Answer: 24 V
